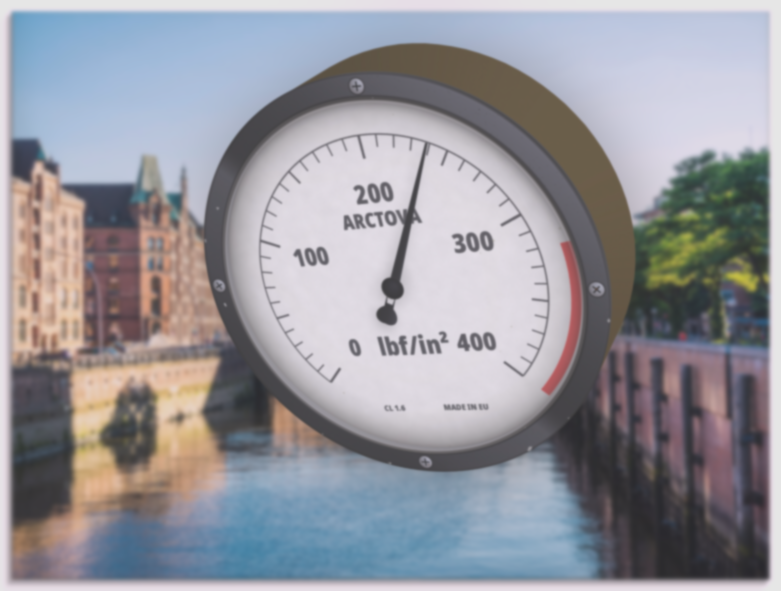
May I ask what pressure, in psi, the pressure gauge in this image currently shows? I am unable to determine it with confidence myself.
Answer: 240 psi
